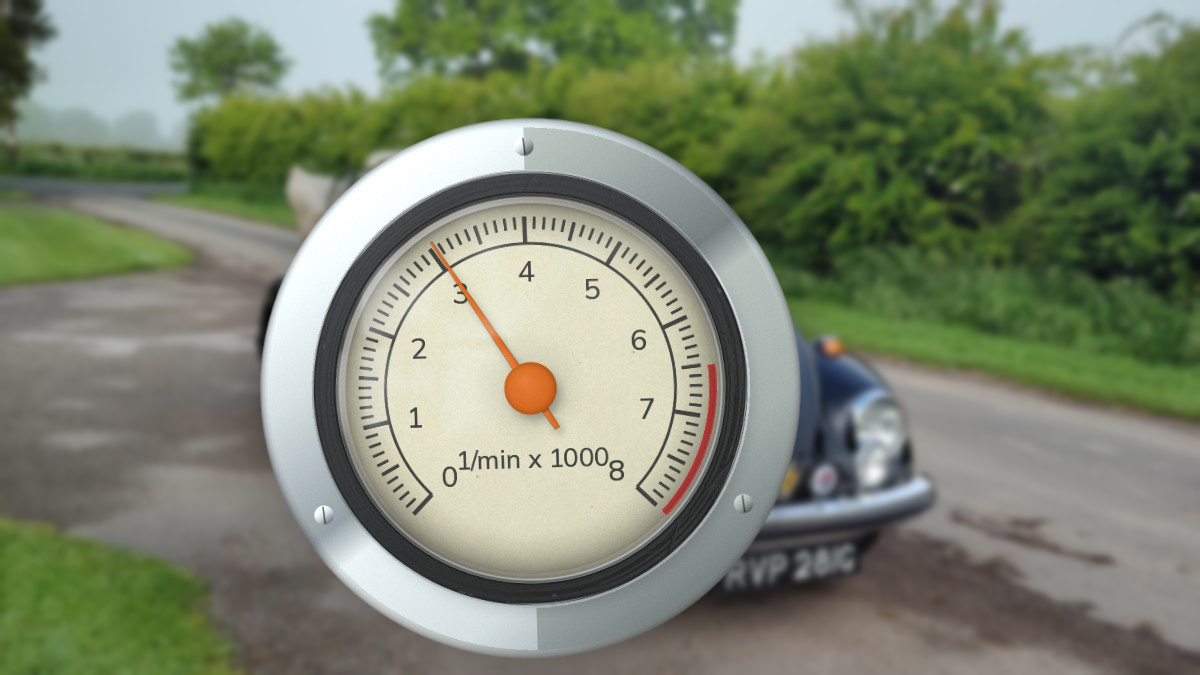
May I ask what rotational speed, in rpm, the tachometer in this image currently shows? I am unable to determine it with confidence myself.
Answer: 3050 rpm
